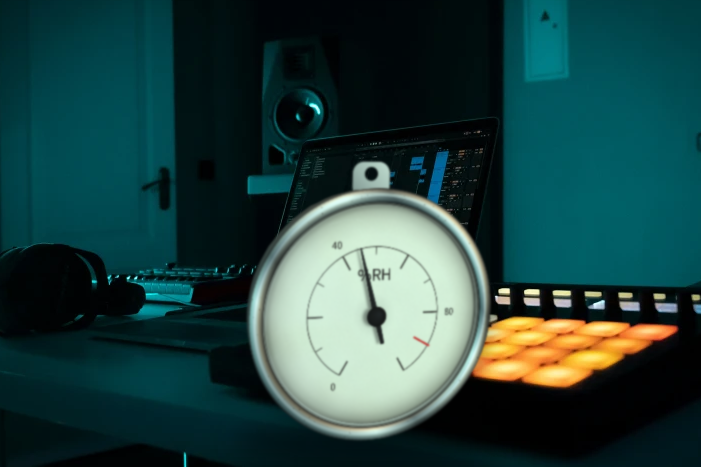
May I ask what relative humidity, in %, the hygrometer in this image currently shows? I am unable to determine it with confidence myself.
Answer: 45 %
